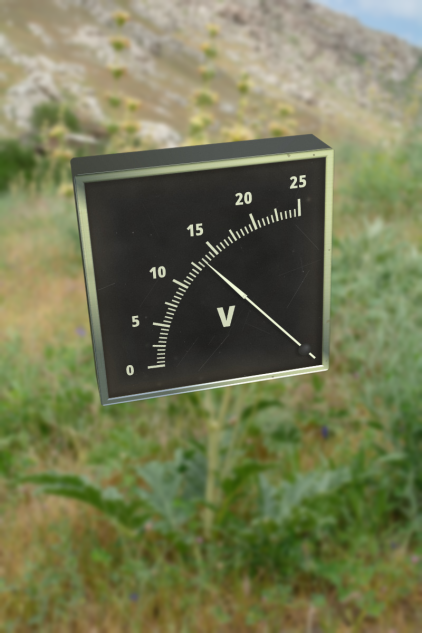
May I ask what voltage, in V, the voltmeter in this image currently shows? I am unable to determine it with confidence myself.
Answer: 13.5 V
